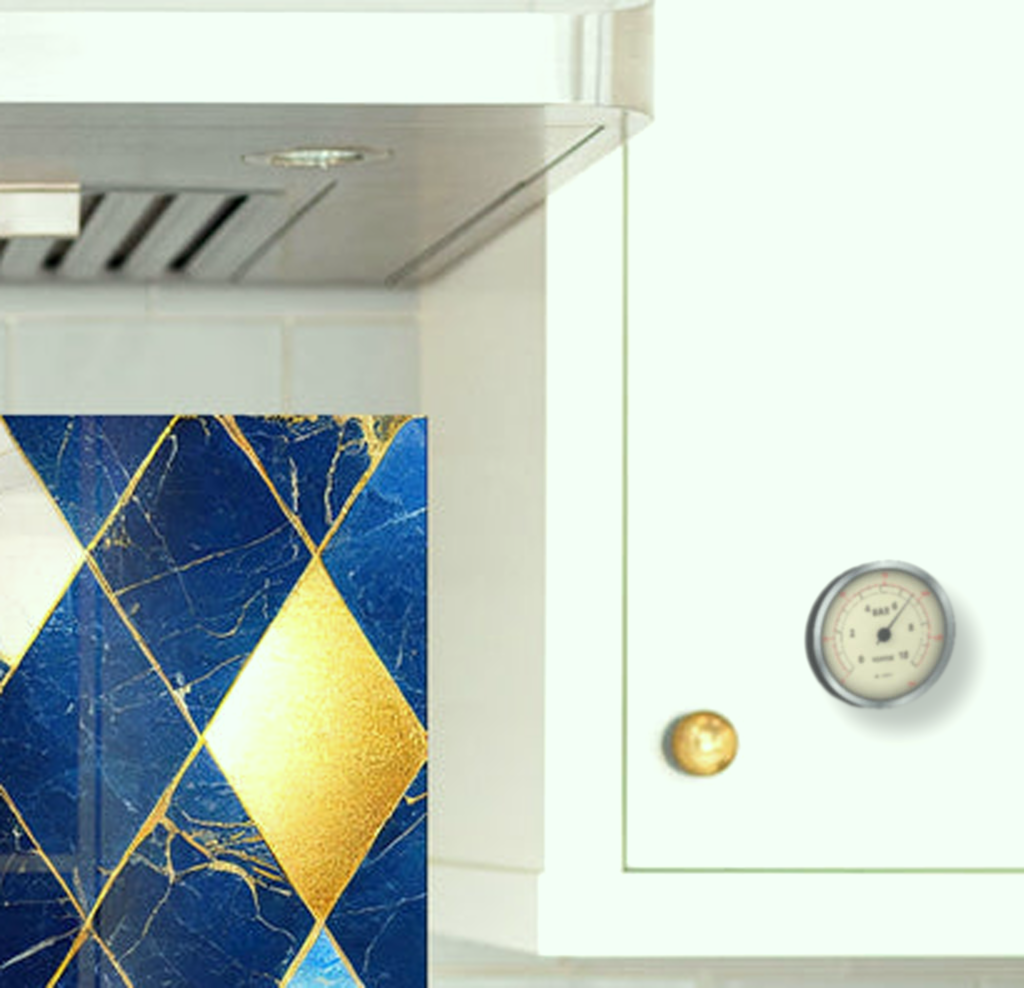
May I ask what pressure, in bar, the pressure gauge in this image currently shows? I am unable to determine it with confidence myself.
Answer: 6.5 bar
